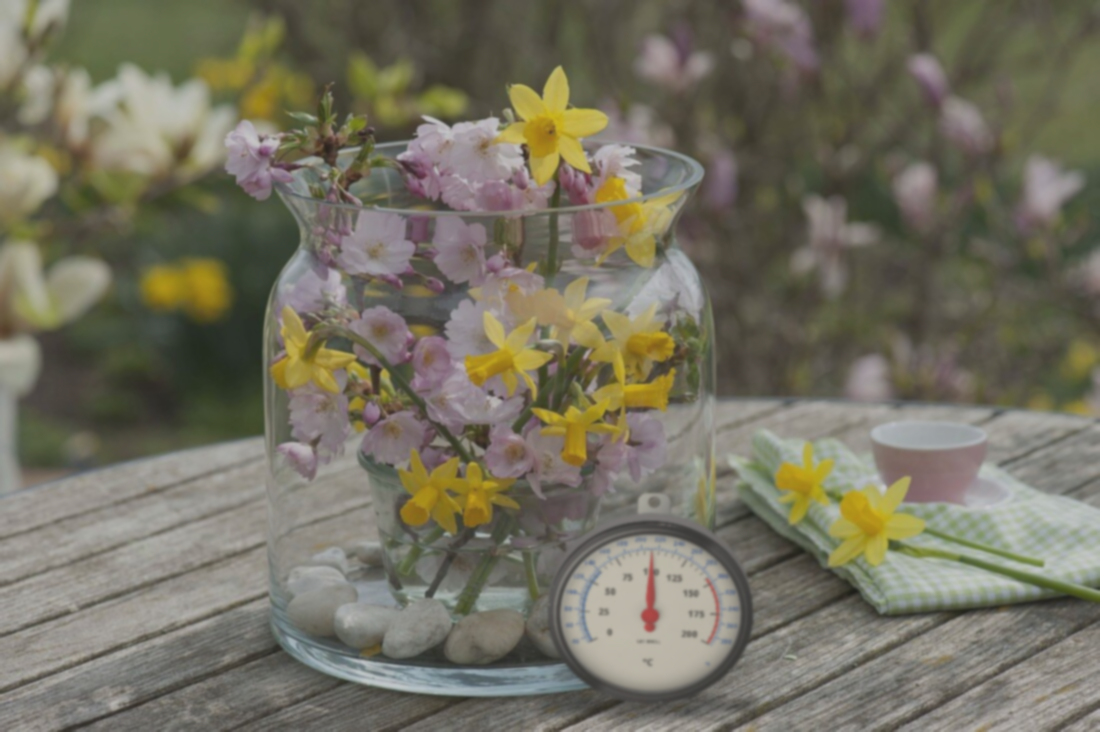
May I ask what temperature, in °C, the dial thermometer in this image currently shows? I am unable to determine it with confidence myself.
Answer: 100 °C
